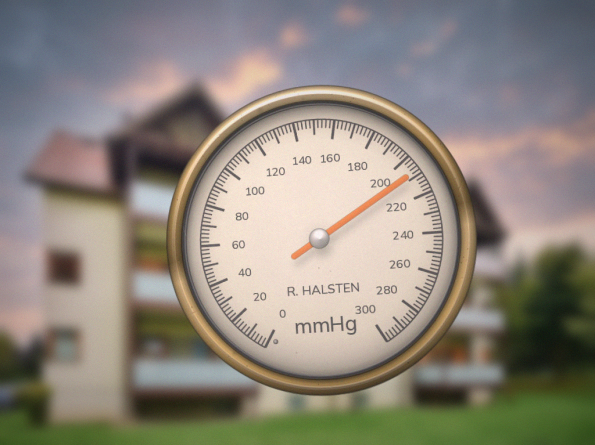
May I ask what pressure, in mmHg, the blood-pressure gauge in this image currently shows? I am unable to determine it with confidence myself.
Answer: 208 mmHg
